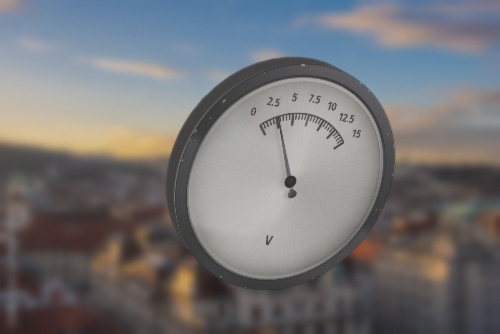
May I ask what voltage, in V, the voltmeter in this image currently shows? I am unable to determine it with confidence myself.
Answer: 2.5 V
